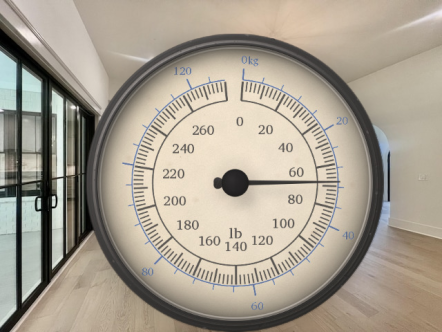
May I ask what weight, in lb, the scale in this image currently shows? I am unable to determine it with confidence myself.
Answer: 68 lb
